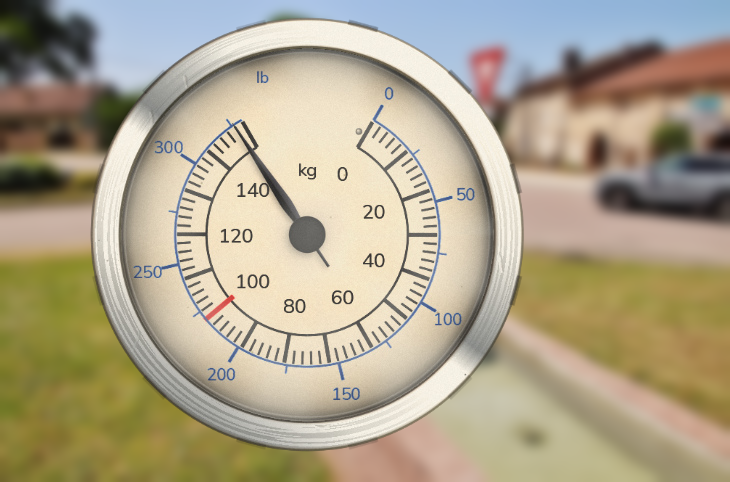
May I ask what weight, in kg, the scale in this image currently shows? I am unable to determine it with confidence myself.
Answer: 148 kg
